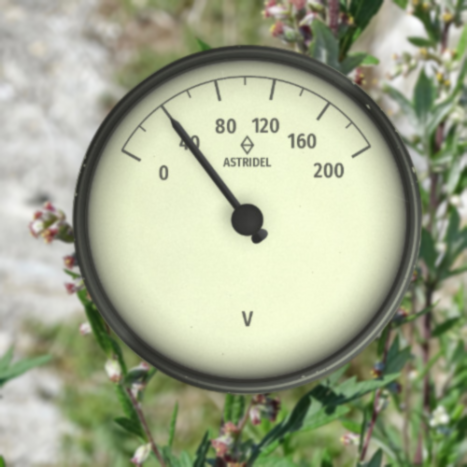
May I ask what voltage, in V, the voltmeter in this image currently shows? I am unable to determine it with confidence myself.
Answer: 40 V
